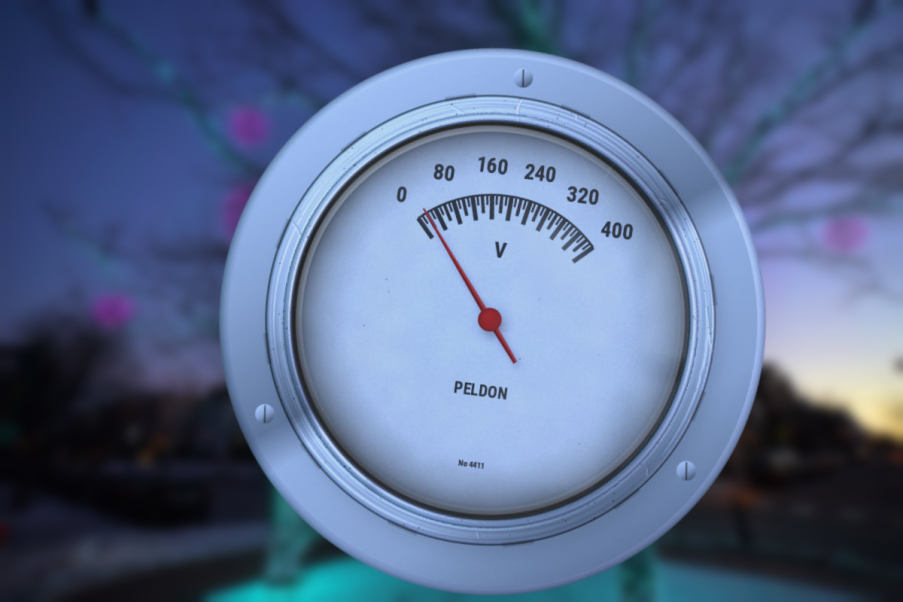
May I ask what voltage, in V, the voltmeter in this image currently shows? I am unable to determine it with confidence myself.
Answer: 20 V
